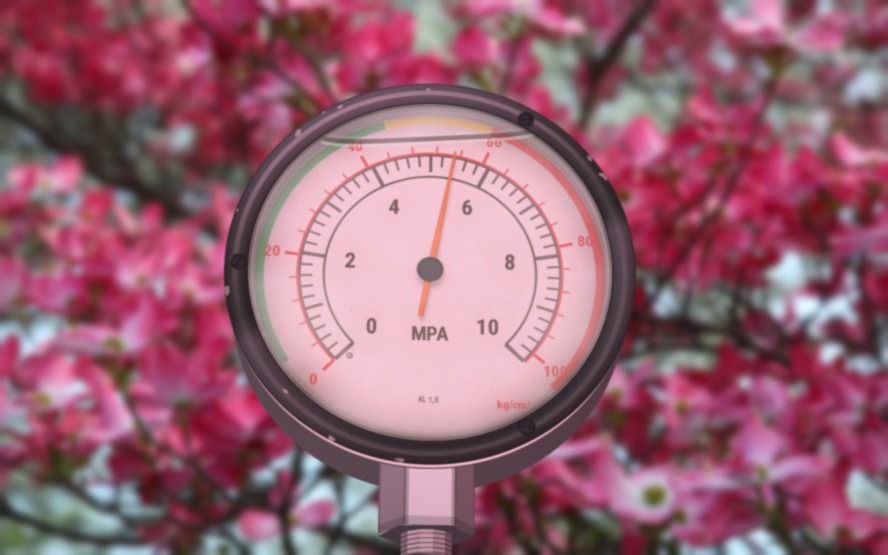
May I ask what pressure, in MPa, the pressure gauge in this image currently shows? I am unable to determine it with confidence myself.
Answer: 5.4 MPa
